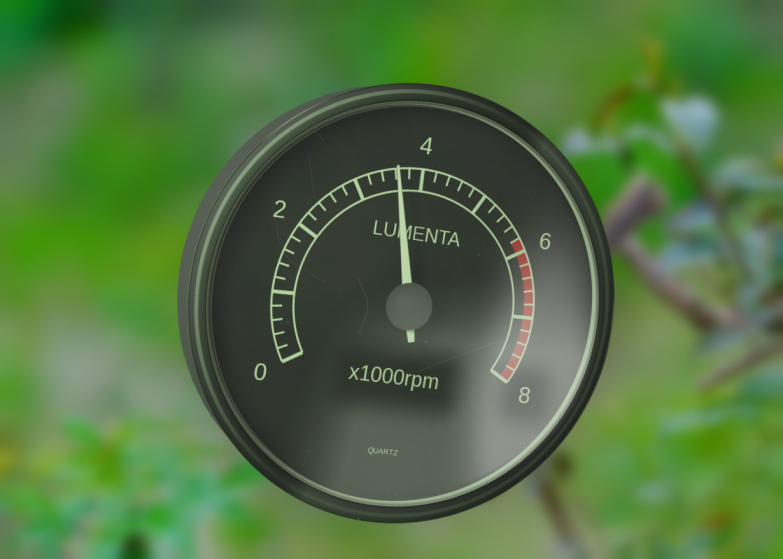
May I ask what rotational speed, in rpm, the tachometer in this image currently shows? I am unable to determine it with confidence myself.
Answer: 3600 rpm
